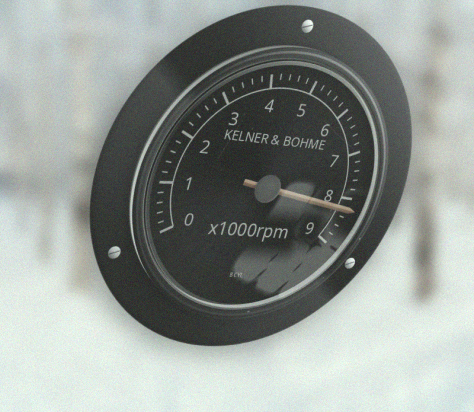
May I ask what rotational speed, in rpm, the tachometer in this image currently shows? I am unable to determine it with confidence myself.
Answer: 8200 rpm
